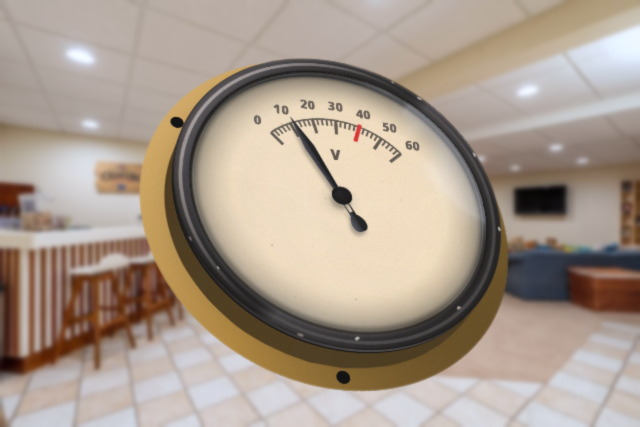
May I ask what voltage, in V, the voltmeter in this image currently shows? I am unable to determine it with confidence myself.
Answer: 10 V
